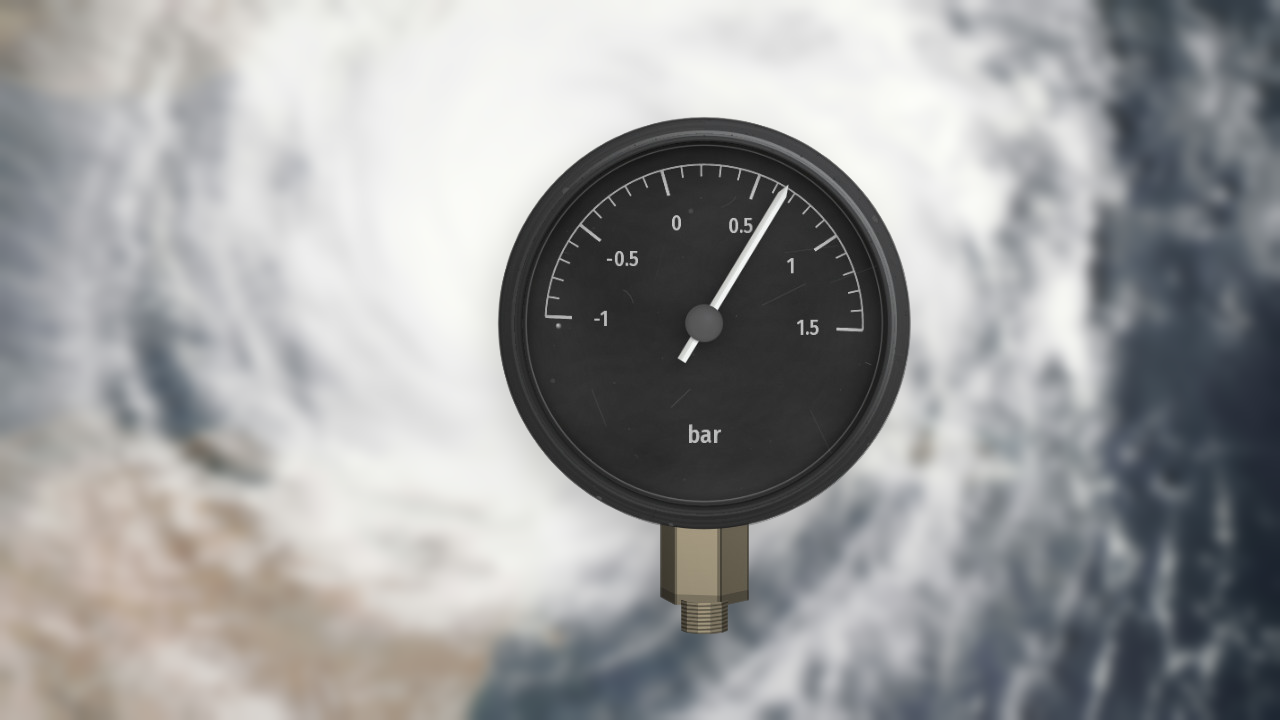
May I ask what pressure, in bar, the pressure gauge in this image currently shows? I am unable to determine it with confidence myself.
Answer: 0.65 bar
